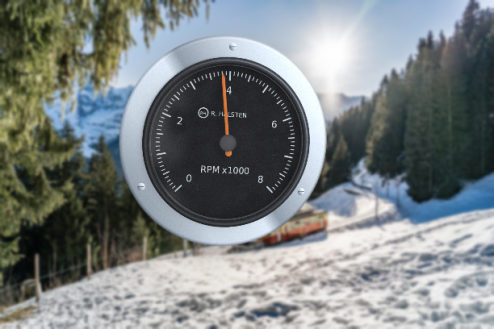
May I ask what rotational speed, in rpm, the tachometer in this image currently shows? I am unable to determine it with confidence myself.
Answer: 3800 rpm
